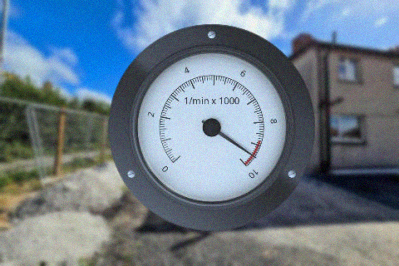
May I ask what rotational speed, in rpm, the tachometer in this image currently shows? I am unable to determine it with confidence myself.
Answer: 9500 rpm
